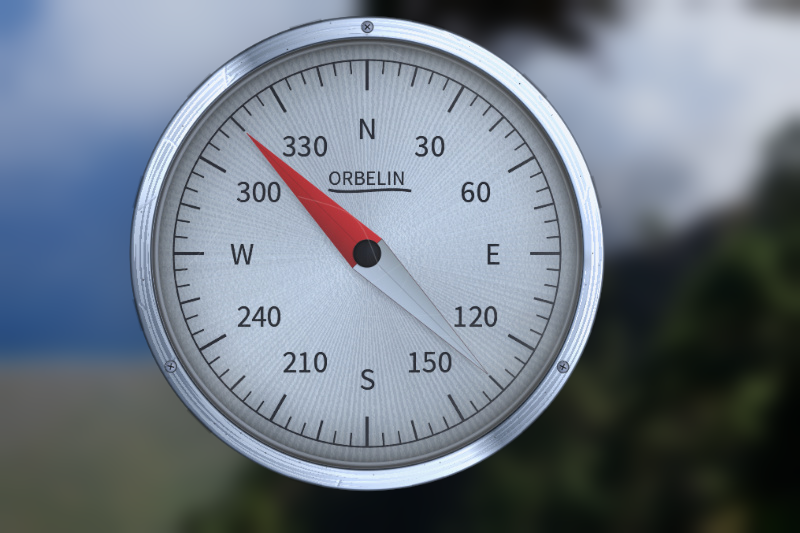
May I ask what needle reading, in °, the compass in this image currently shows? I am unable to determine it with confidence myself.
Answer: 315 °
